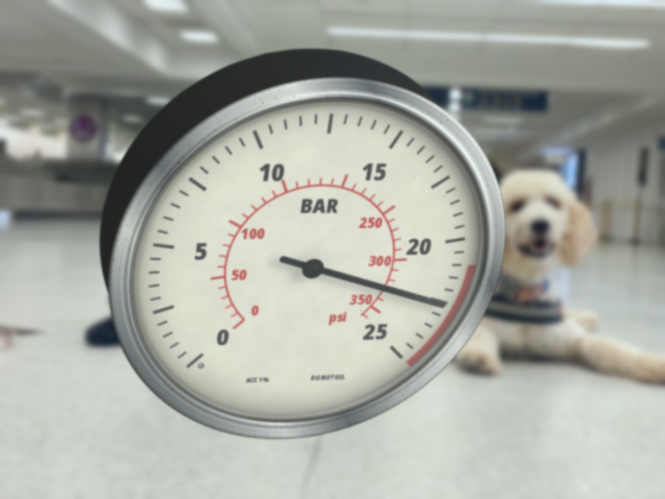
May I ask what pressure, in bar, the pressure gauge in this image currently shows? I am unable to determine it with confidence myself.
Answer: 22.5 bar
